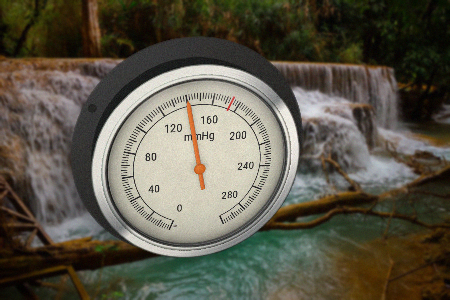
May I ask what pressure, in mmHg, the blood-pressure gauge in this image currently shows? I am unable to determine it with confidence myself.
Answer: 140 mmHg
